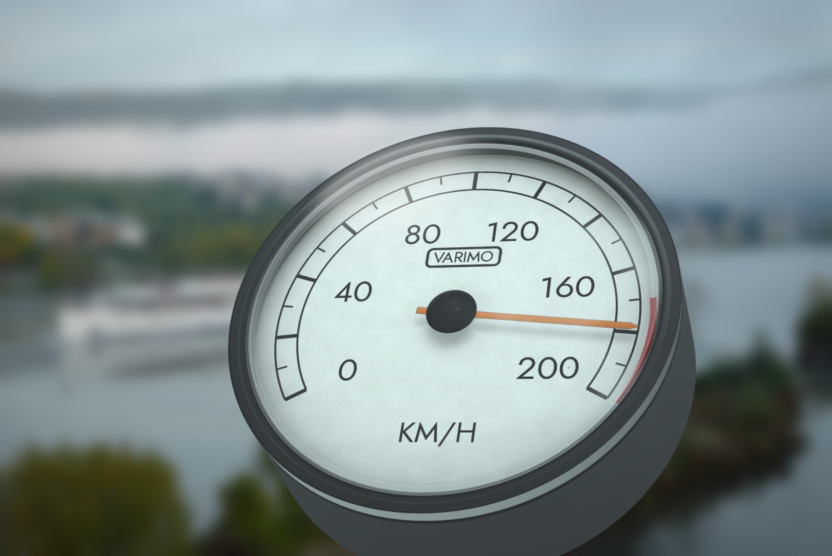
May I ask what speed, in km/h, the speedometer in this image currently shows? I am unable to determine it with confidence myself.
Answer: 180 km/h
